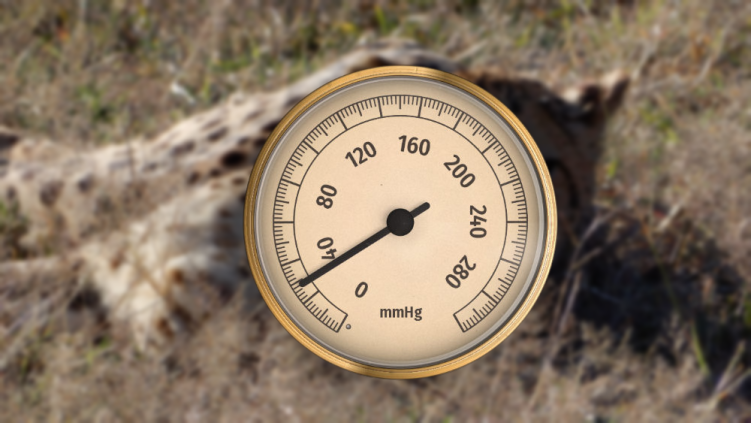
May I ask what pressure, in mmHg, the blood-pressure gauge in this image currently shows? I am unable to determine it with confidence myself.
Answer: 28 mmHg
